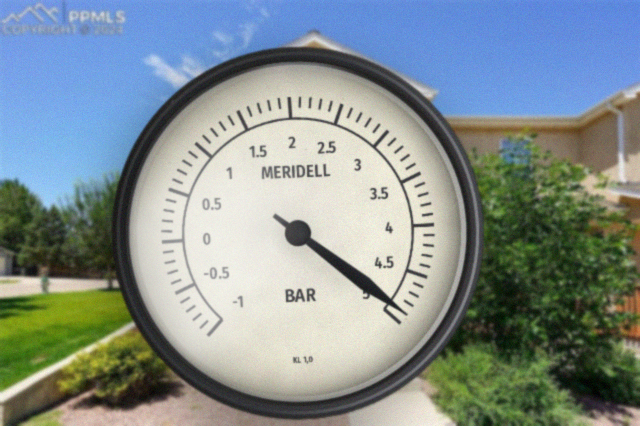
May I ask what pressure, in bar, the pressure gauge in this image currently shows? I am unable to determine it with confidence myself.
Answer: 4.9 bar
